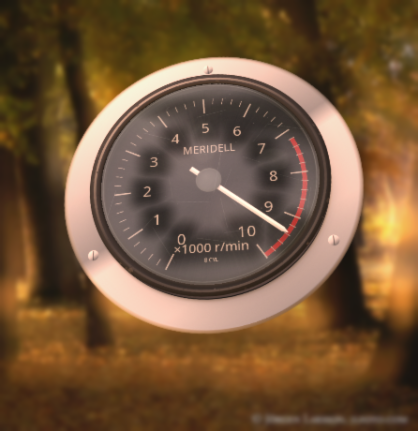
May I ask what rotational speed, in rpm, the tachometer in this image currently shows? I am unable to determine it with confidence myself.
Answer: 9400 rpm
